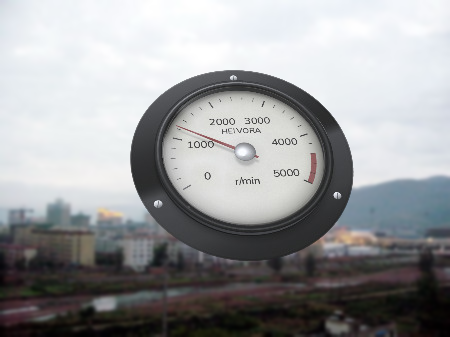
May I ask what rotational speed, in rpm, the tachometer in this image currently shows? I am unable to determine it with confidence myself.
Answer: 1200 rpm
